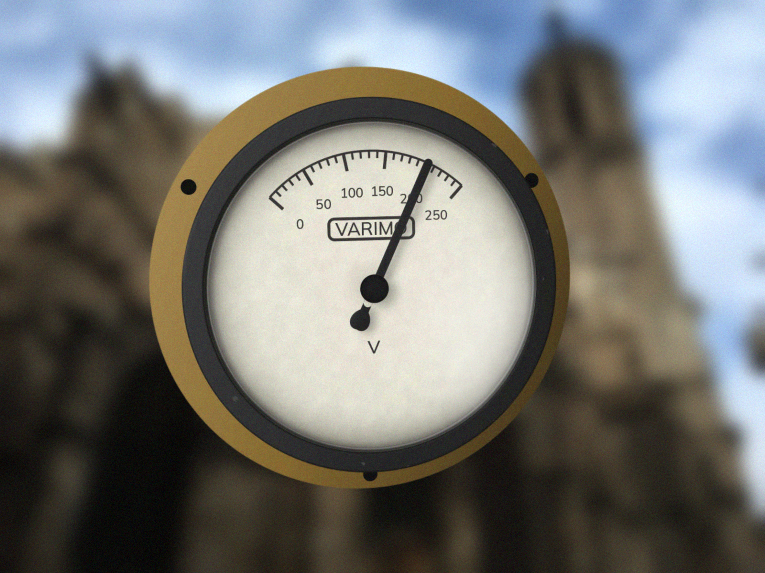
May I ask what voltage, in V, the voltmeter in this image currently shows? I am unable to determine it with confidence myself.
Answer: 200 V
